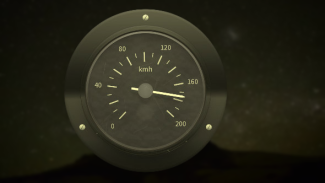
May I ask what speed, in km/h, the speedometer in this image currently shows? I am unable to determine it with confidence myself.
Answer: 175 km/h
